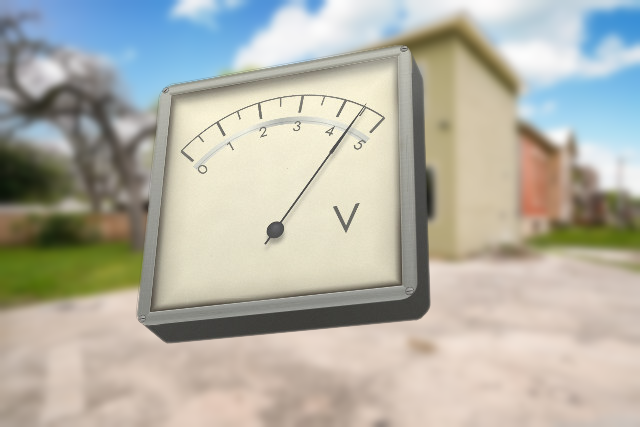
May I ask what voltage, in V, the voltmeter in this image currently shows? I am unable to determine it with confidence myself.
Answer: 4.5 V
